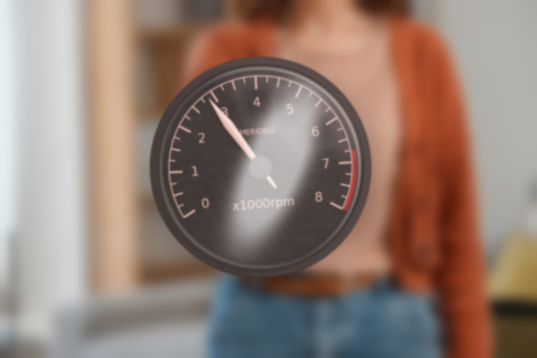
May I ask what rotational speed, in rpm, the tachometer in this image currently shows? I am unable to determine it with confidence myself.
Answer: 2875 rpm
